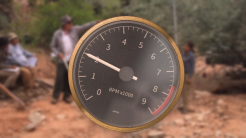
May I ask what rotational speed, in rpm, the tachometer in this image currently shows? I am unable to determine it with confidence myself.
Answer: 2000 rpm
